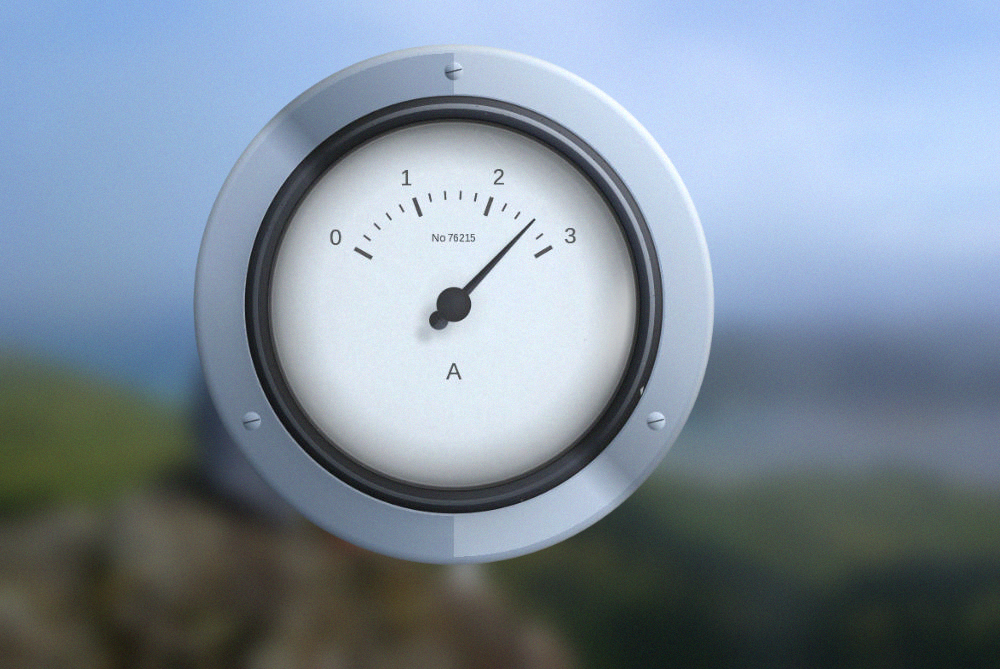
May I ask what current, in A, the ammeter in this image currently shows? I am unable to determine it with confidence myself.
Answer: 2.6 A
